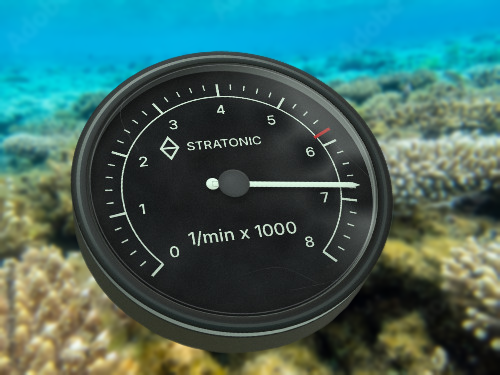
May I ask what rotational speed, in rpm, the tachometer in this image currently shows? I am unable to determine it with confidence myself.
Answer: 6800 rpm
